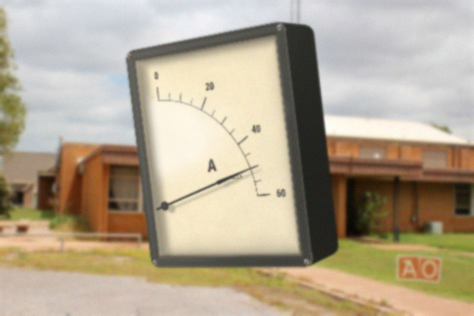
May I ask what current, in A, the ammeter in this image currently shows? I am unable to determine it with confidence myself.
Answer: 50 A
